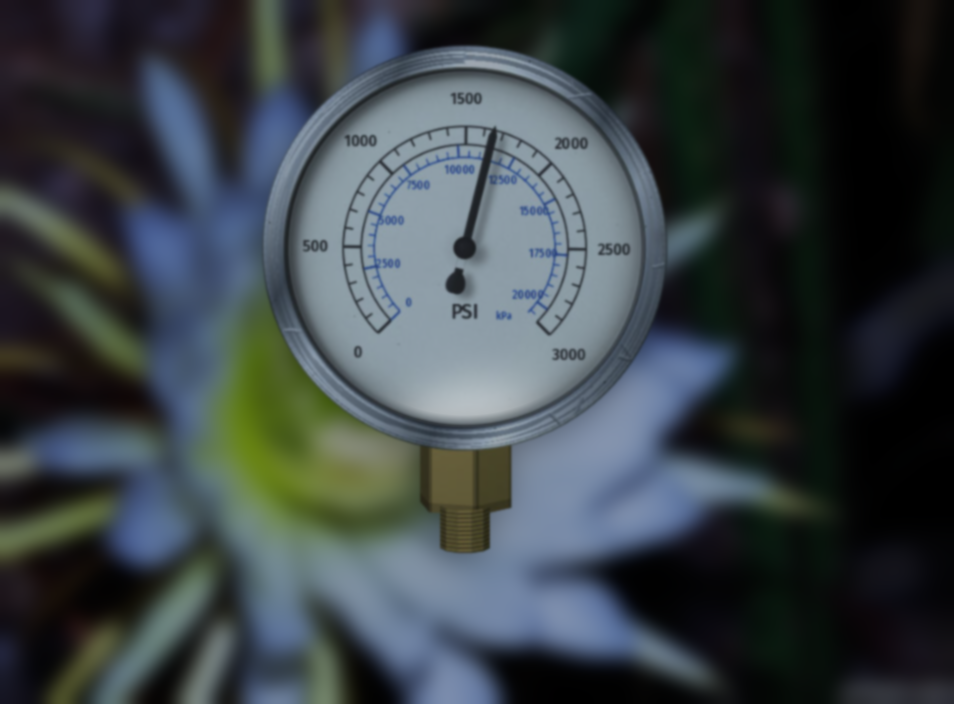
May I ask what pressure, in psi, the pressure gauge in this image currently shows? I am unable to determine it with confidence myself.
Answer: 1650 psi
